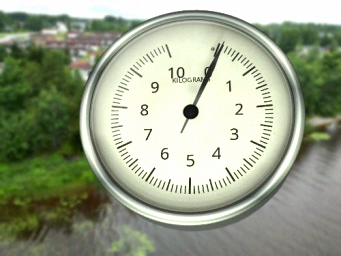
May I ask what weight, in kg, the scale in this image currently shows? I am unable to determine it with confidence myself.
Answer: 0.1 kg
